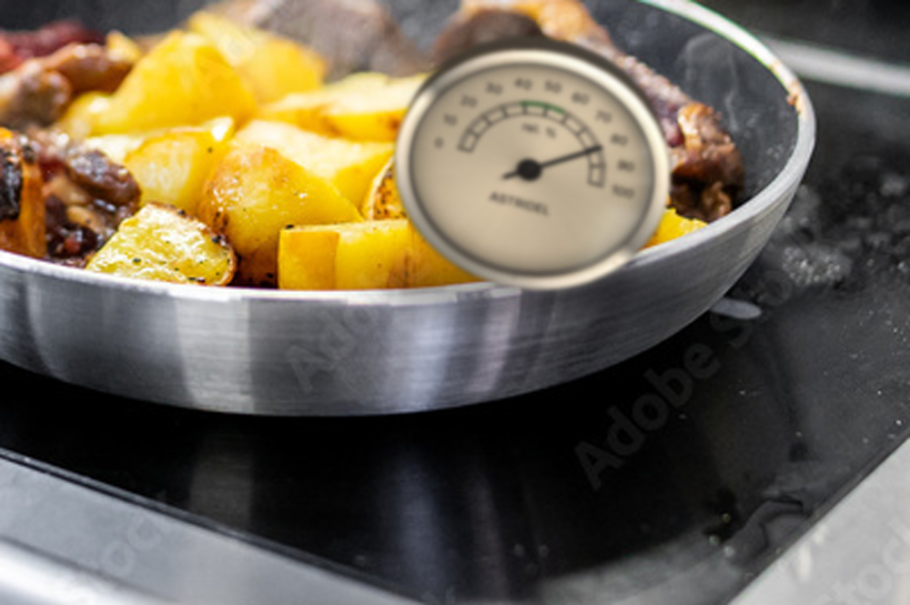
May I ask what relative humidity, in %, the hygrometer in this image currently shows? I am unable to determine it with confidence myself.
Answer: 80 %
